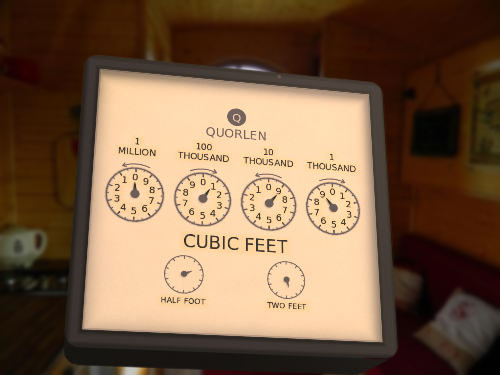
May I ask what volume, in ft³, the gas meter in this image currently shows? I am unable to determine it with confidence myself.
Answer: 8900 ft³
